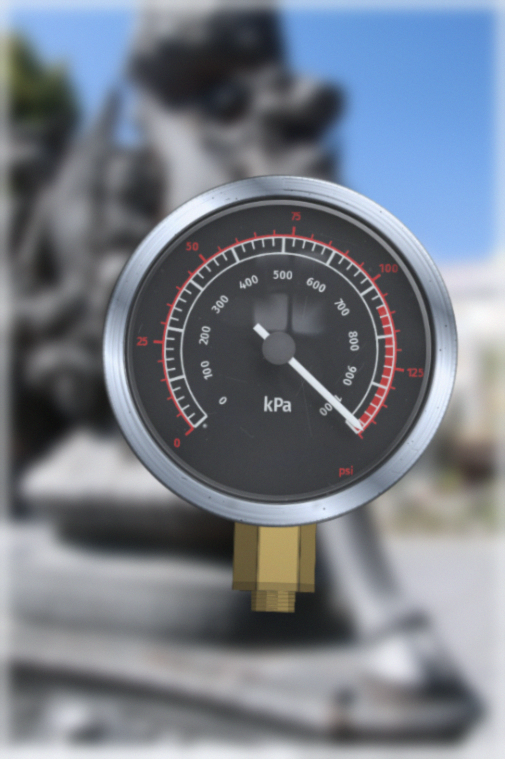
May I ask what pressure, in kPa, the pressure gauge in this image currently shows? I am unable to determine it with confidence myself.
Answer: 990 kPa
